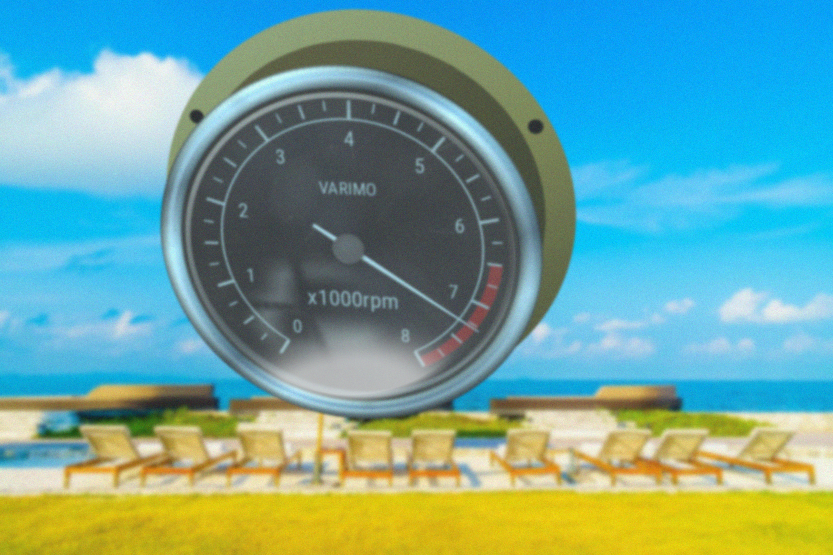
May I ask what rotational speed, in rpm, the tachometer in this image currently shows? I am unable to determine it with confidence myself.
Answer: 7250 rpm
